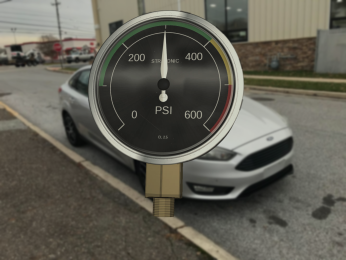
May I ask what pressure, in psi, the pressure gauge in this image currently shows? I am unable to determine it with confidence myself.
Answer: 300 psi
